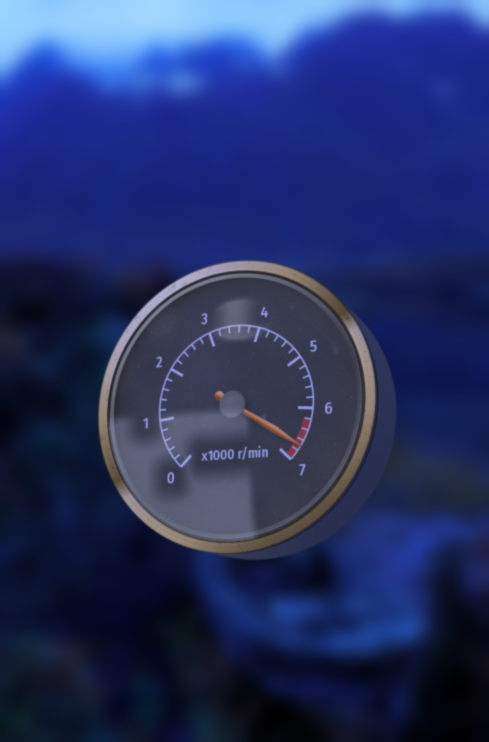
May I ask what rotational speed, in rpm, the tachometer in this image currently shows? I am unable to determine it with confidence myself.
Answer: 6700 rpm
